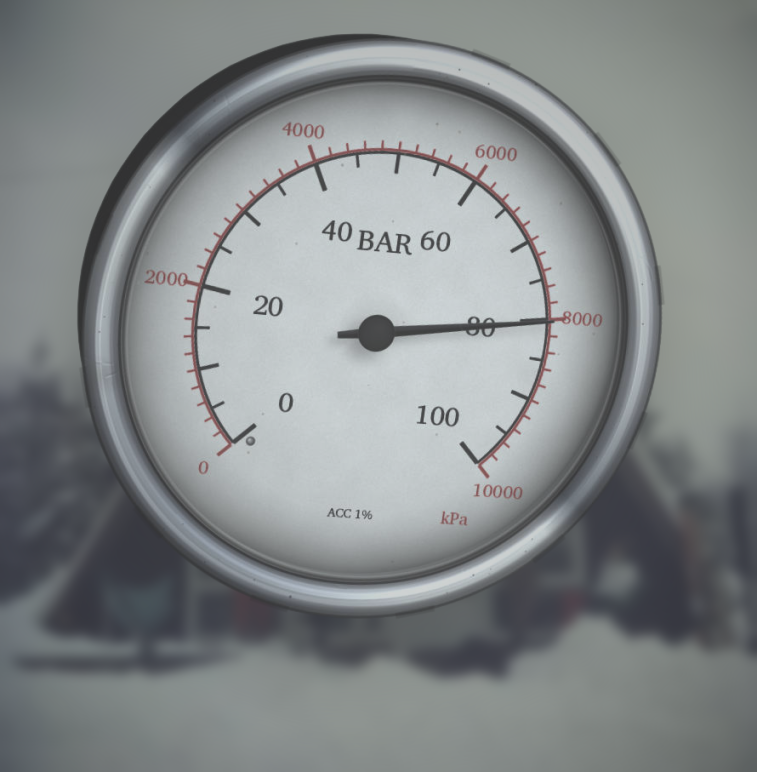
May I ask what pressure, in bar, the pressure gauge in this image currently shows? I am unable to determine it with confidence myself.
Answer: 80 bar
